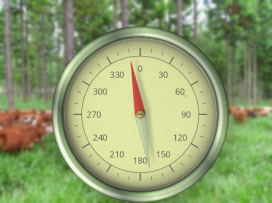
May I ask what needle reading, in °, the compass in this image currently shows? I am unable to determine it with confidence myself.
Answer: 350 °
